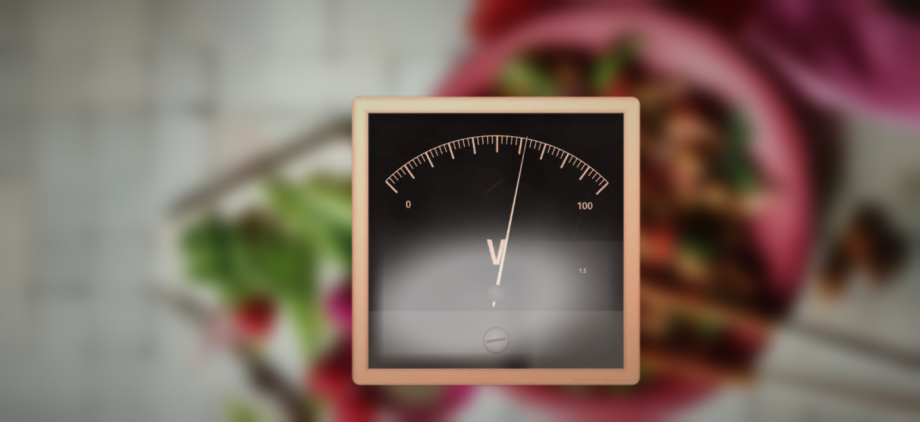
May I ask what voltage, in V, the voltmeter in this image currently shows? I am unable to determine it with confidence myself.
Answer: 62 V
